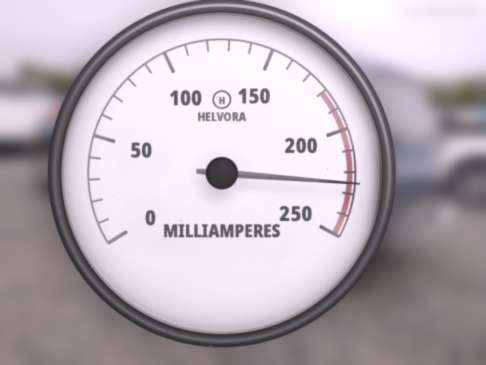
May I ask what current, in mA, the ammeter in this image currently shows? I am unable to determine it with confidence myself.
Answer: 225 mA
